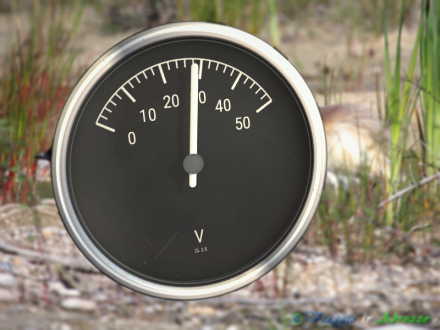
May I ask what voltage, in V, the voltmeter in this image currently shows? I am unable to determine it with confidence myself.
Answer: 28 V
